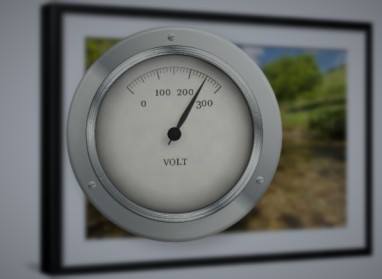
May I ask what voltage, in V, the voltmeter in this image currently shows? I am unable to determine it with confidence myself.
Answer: 250 V
